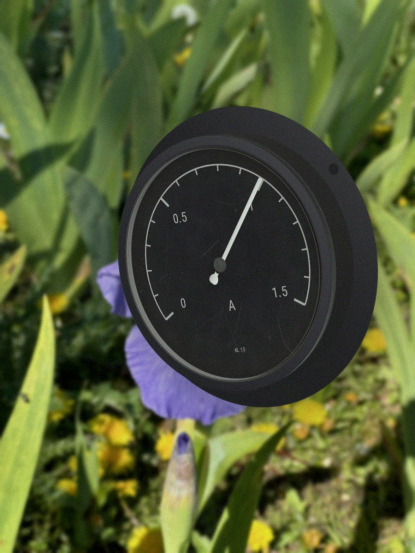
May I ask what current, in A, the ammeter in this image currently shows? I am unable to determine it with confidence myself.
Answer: 1 A
